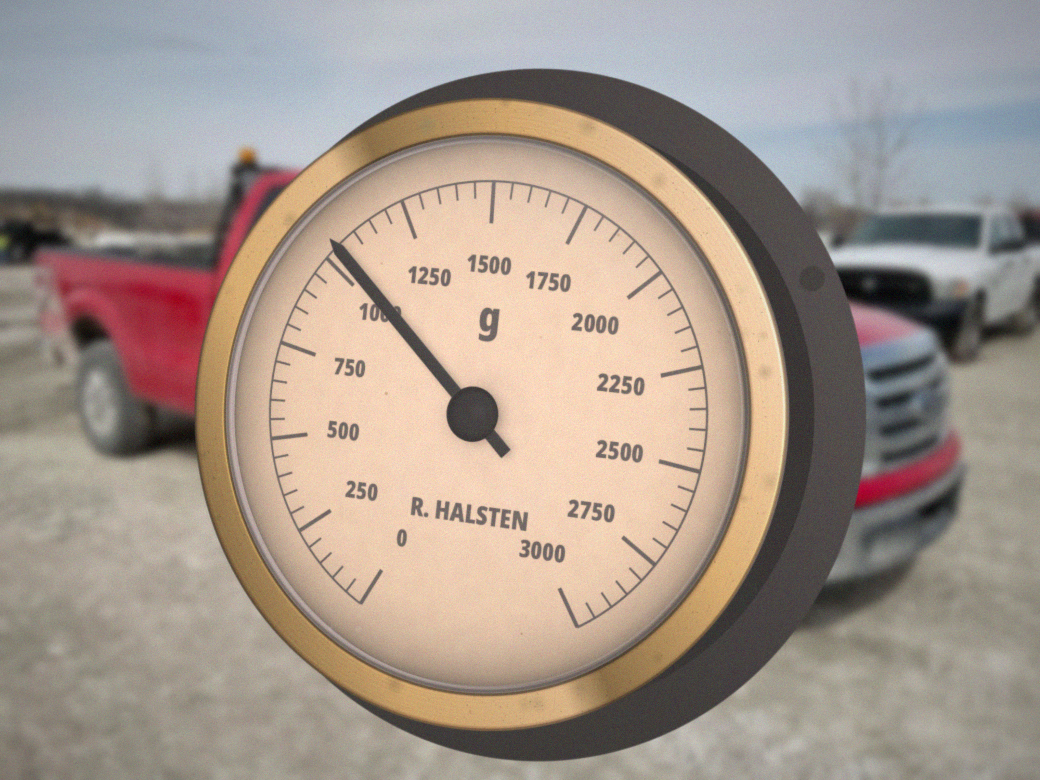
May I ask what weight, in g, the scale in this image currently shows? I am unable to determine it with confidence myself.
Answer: 1050 g
